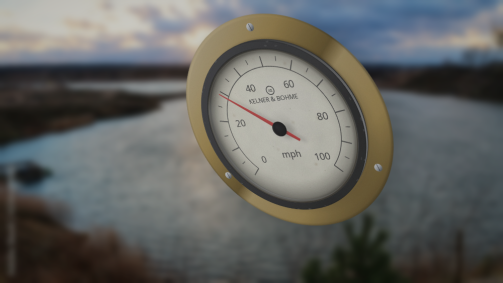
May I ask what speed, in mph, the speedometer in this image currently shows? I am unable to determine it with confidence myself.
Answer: 30 mph
